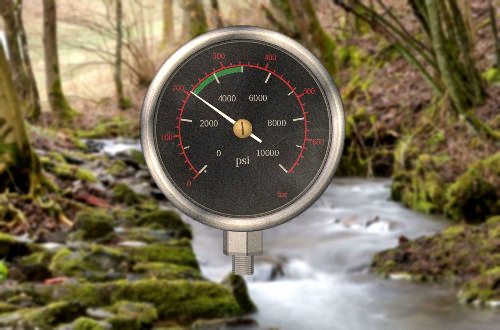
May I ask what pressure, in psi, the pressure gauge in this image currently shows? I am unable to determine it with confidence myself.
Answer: 3000 psi
